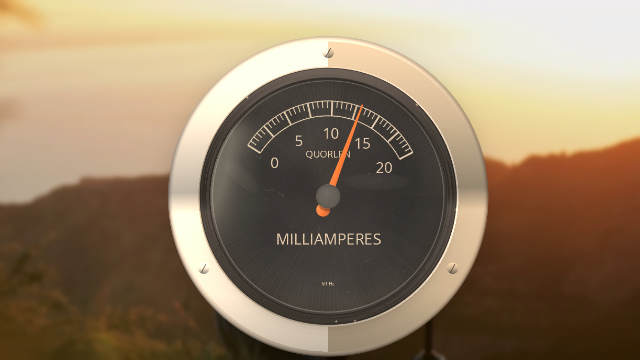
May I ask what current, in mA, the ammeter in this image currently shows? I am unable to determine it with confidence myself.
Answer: 13 mA
